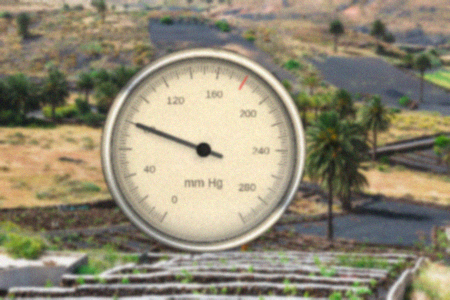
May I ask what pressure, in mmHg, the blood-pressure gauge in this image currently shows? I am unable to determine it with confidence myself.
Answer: 80 mmHg
